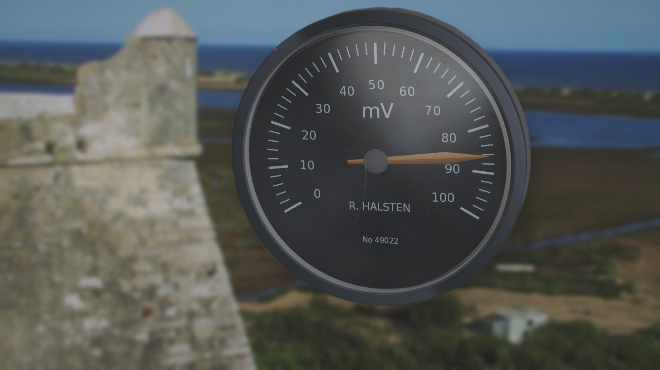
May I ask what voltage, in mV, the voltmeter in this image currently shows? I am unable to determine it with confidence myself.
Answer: 86 mV
